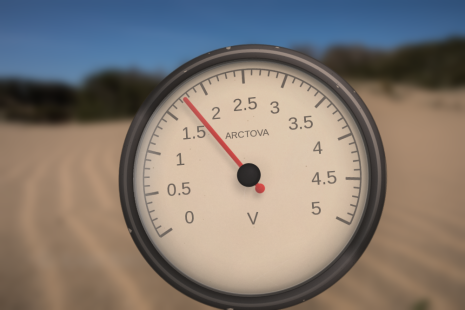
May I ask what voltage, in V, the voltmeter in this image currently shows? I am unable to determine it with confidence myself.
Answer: 1.75 V
